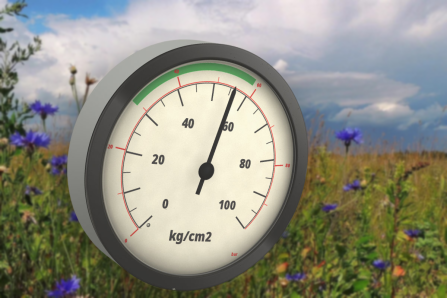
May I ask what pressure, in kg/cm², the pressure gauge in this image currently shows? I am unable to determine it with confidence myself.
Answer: 55 kg/cm²
